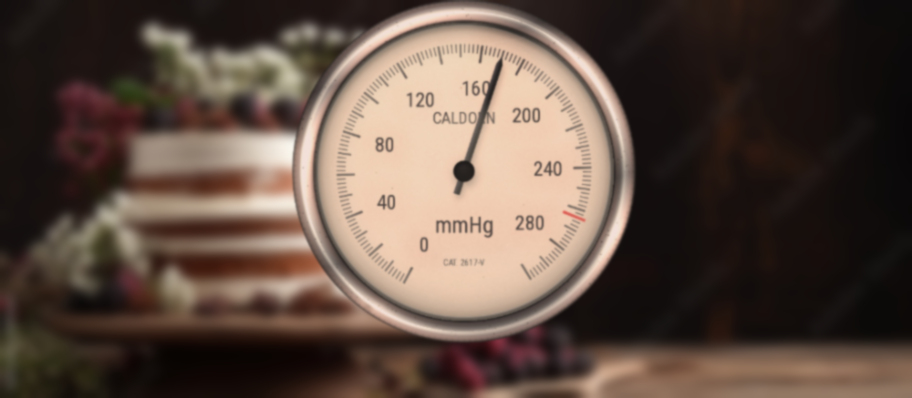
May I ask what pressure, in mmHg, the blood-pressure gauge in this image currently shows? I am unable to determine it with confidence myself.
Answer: 170 mmHg
